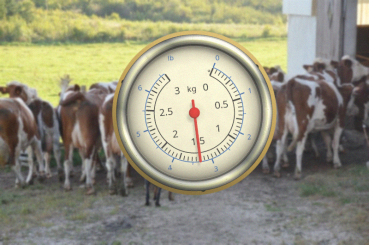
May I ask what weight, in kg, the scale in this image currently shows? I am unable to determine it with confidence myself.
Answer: 1.5 kg
